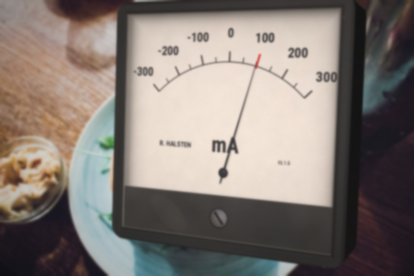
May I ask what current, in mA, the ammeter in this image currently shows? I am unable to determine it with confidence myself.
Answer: 100 mA
